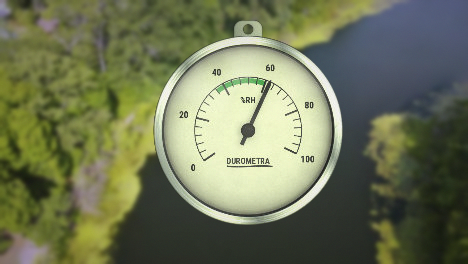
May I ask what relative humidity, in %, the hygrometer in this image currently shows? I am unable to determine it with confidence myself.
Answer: 62 %
